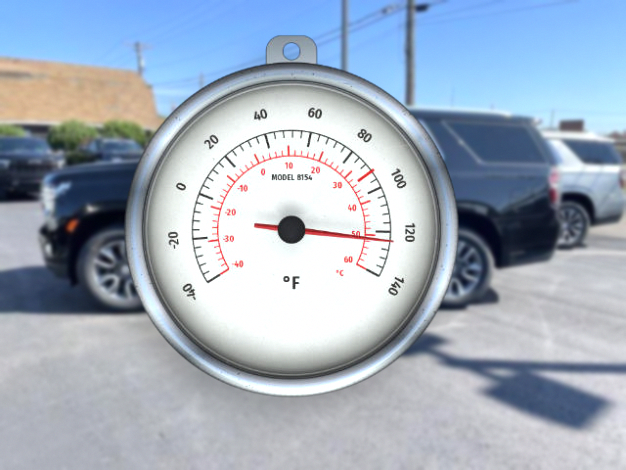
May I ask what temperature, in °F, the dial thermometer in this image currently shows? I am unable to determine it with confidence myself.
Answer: 124 °F
